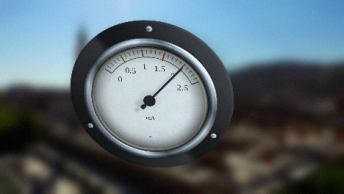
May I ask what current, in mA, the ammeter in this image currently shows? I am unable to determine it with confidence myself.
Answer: 2 mA
